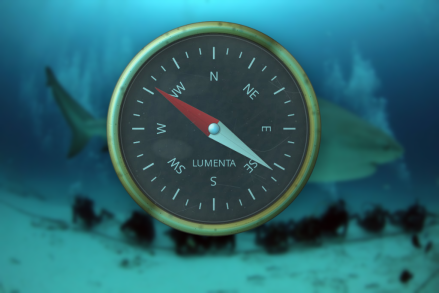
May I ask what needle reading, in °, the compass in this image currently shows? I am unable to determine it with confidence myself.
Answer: 305 °
